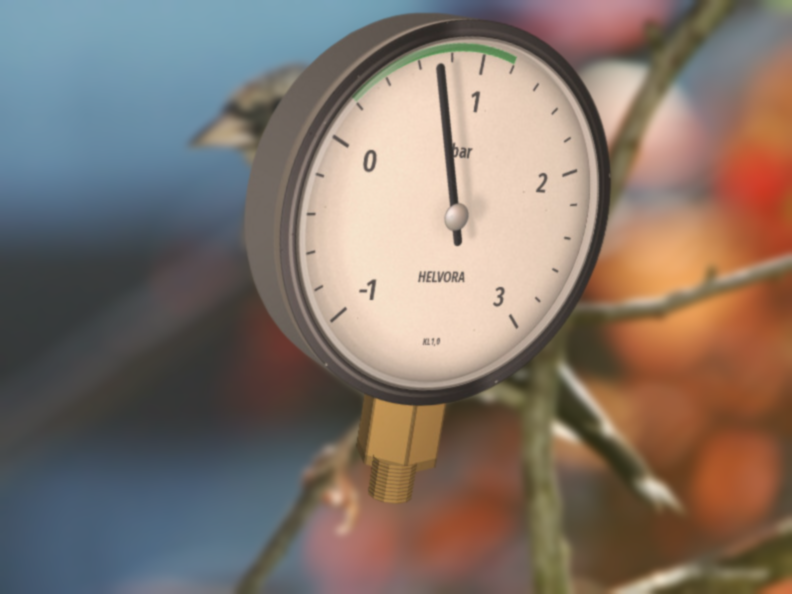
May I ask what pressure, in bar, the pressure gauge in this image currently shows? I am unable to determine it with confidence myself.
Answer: 0.7 bar
